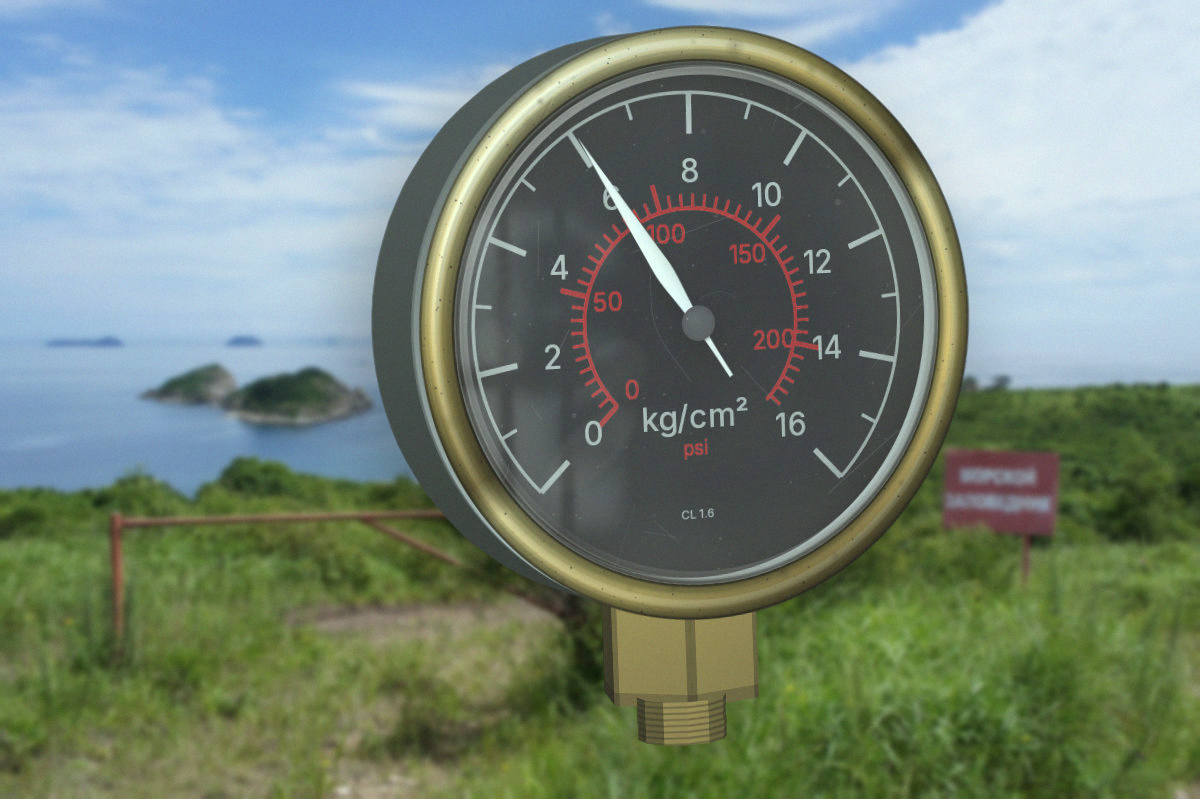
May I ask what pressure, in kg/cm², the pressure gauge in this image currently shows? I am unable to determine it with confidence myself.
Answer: 6 kg/cm²
